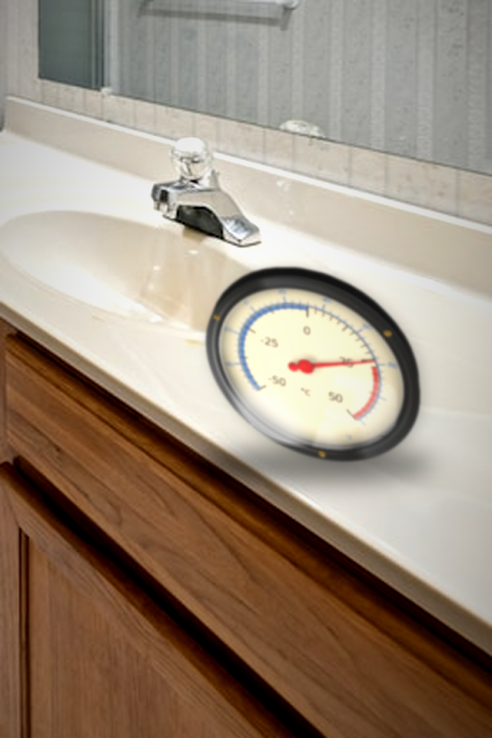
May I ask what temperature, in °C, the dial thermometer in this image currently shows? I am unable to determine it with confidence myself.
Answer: 25 °C
